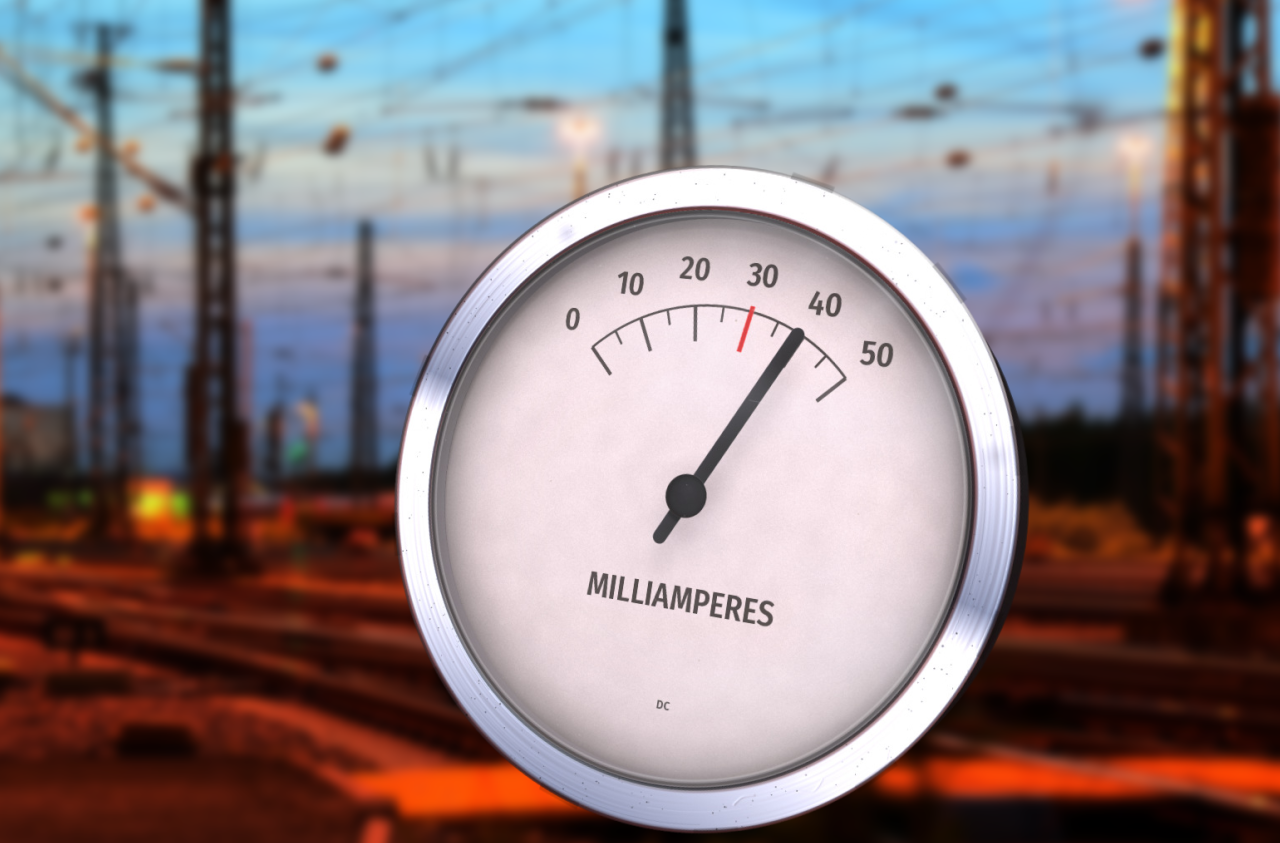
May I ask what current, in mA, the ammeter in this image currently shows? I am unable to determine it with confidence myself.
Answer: 40 mA
